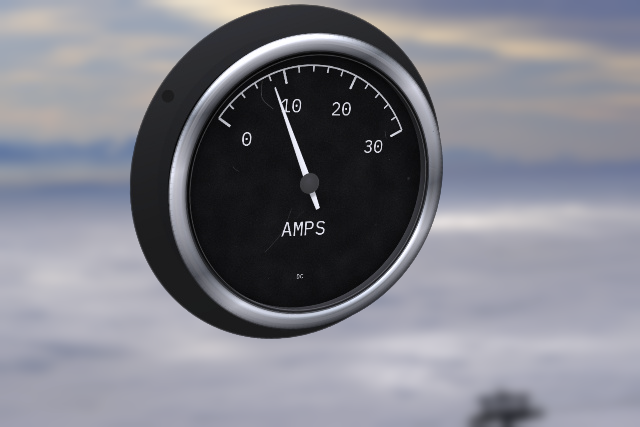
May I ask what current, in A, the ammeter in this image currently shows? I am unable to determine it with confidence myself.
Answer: 8 A
